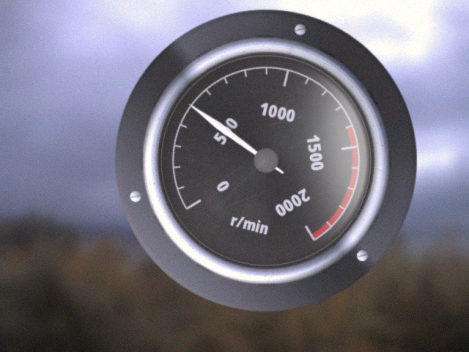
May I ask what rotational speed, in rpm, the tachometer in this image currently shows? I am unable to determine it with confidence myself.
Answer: 500 rpm
